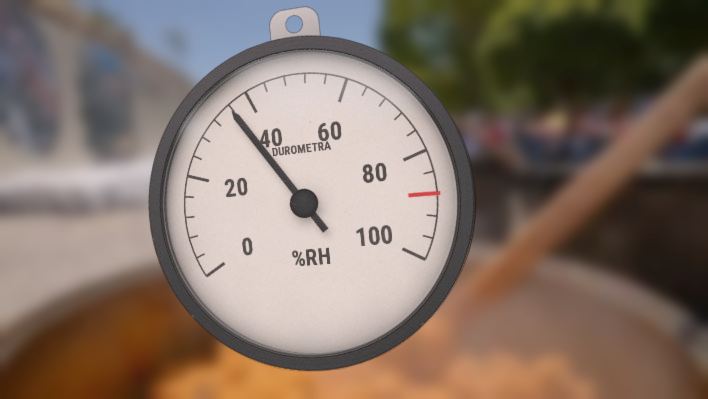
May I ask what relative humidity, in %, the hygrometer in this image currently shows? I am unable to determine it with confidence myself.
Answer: 36 %
